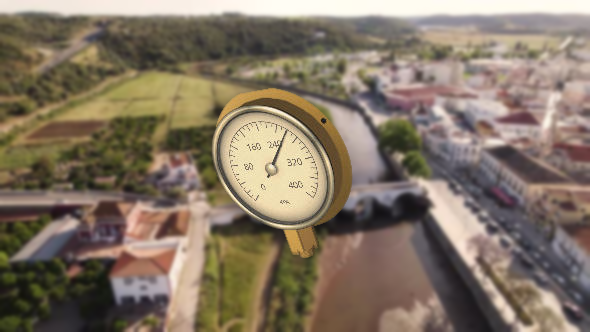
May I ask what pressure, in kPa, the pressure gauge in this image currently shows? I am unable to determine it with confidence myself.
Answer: 260 kPa
